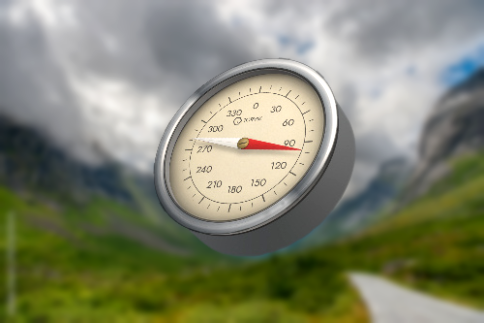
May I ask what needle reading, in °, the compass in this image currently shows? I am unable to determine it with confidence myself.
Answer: 100 °
